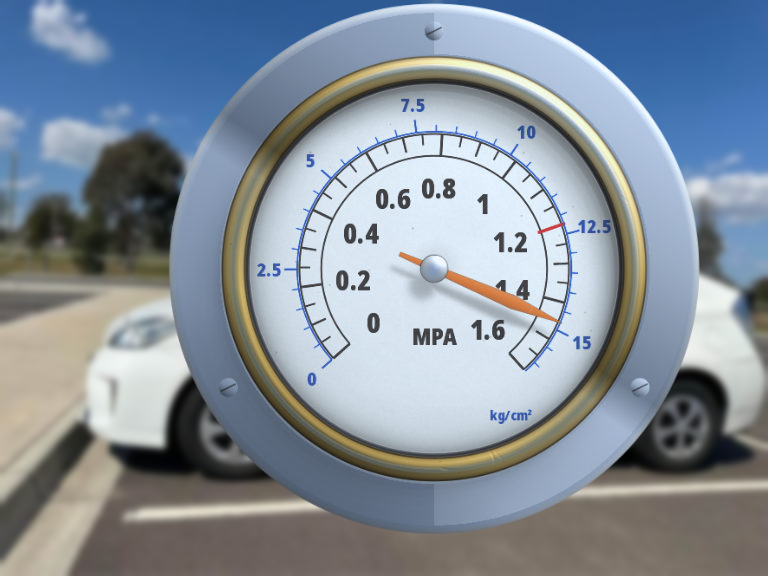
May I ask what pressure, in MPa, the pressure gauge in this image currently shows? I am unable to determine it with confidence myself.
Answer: 1.45 MPa
